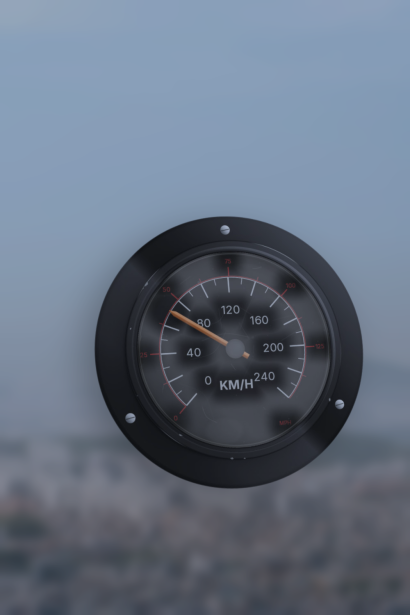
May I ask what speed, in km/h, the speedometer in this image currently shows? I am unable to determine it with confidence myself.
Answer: 70 km/h
